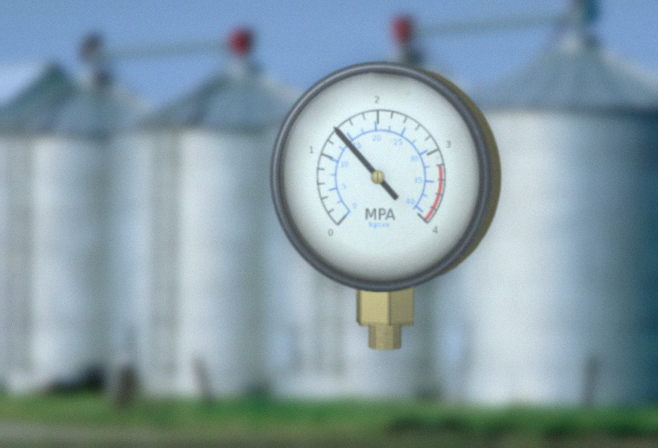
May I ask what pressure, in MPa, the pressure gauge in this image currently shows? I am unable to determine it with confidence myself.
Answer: 1.4 MPa
